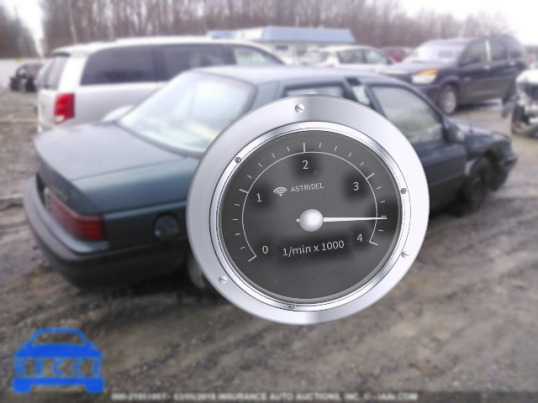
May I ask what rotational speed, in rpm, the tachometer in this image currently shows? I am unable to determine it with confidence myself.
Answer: 3600 rpm
